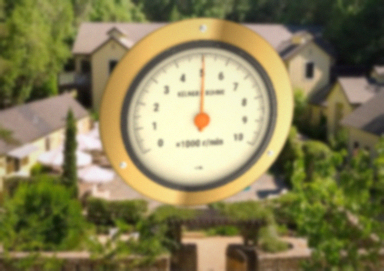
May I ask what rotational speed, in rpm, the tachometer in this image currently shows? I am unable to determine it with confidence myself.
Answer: 5000 rpm
